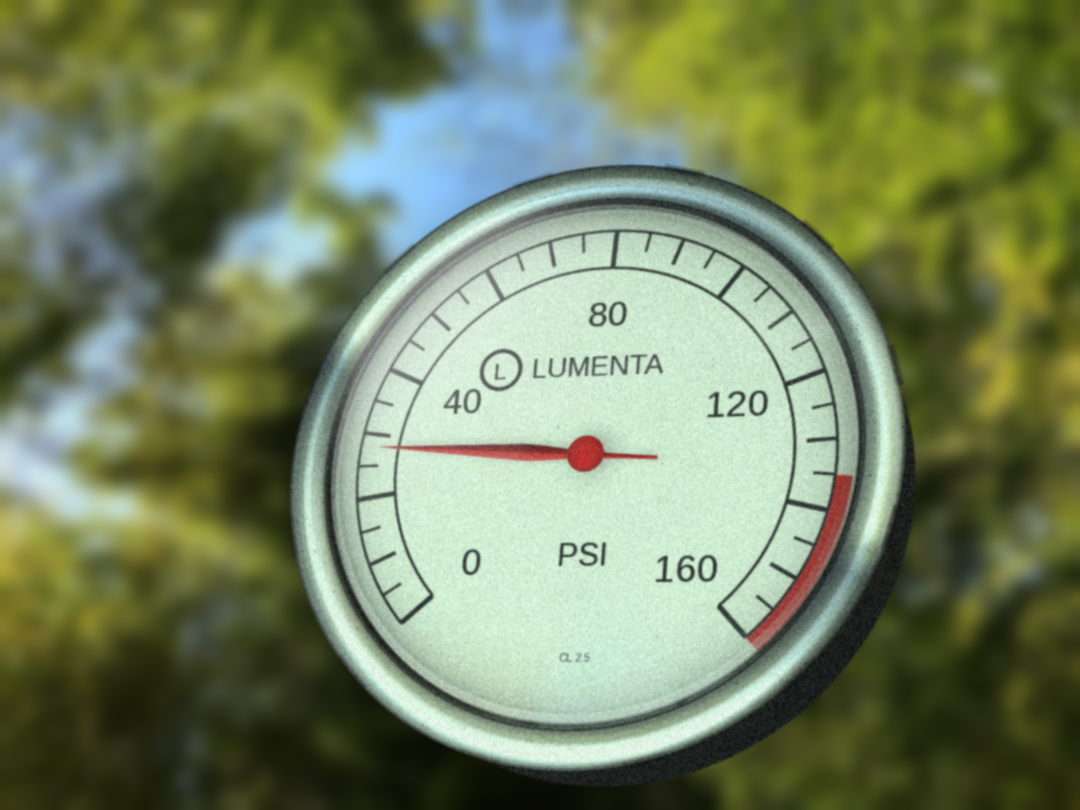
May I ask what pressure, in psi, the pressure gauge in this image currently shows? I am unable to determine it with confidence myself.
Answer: 27.5 psi
